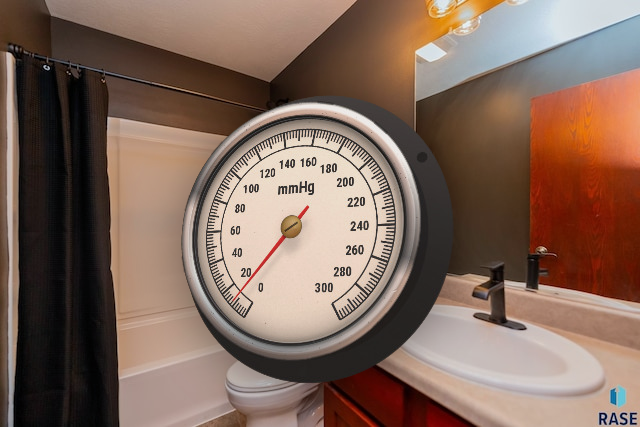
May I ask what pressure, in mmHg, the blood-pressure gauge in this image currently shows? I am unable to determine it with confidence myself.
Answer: 10 mmHg
